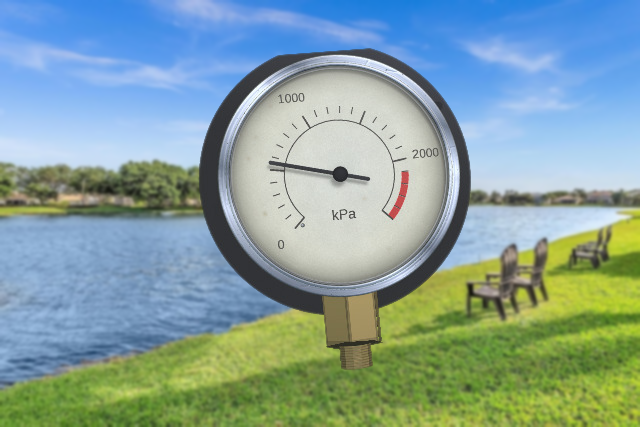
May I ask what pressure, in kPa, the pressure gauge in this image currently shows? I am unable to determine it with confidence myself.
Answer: 550 kPa
